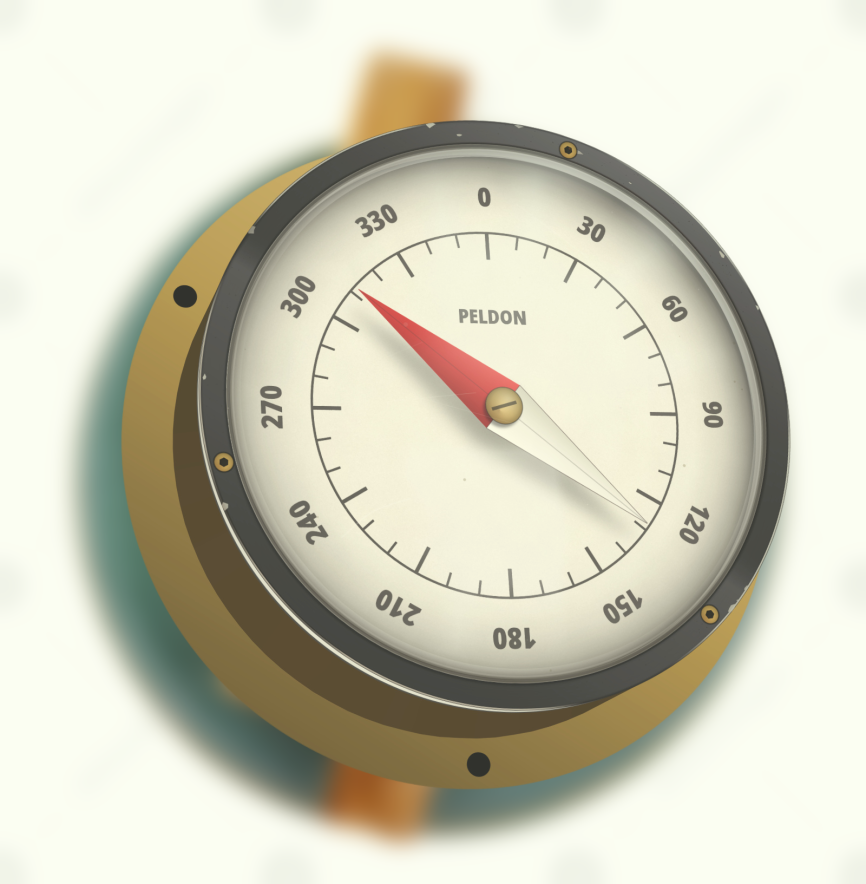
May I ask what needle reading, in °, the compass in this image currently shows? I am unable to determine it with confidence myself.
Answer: 310 °
